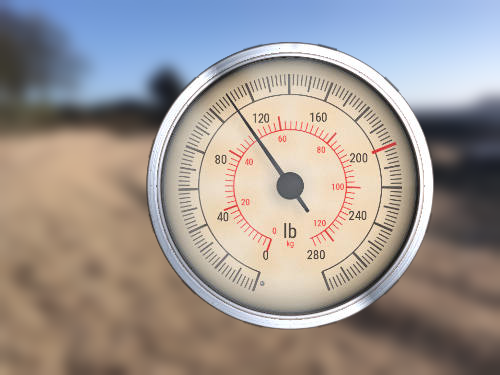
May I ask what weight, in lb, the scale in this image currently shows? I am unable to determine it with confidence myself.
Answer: 110 lb
